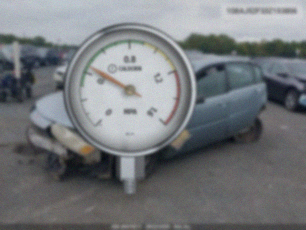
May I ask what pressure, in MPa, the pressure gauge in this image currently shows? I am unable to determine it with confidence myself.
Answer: 0.45 MPa
